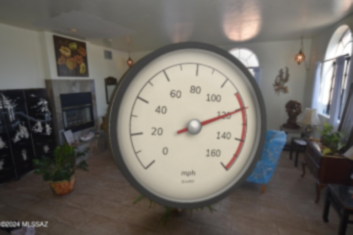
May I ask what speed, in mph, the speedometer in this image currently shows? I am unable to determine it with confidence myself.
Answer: 120 mph
